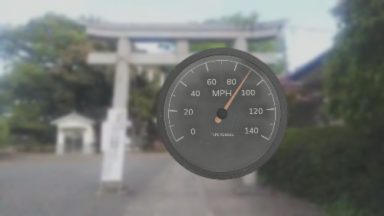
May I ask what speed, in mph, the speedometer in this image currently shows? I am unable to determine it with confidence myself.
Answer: 90 mph
